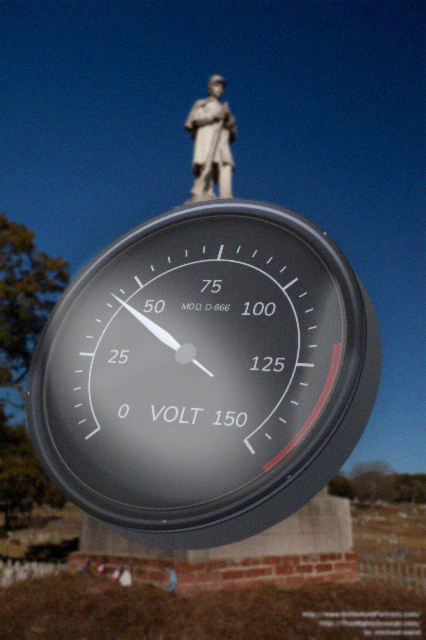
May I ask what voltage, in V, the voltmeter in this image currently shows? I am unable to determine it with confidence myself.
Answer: 42.5 V
